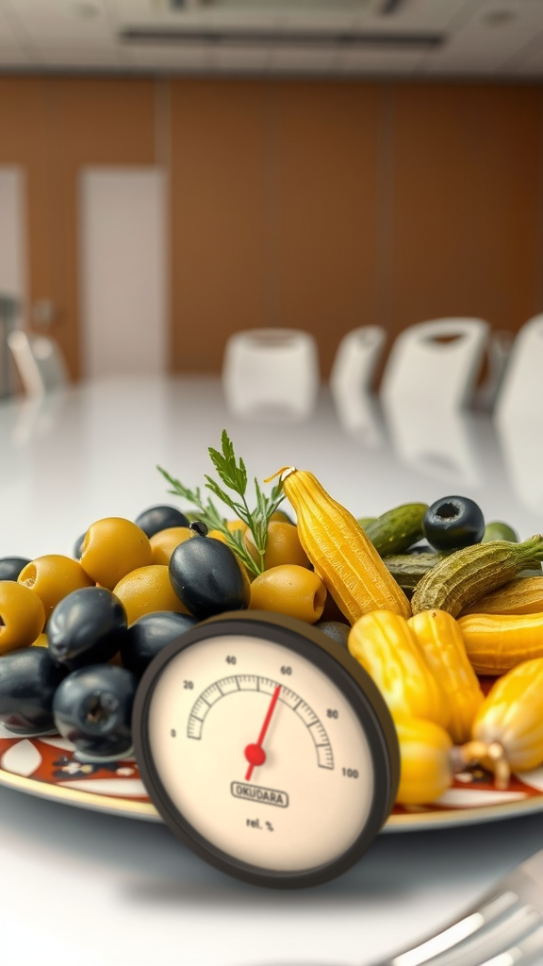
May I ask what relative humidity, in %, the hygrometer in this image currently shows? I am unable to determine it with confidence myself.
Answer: 60 %
